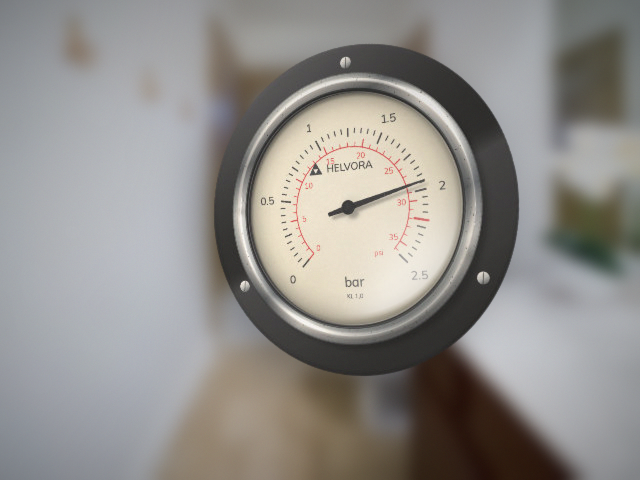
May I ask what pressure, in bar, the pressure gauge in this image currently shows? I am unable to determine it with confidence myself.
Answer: 1.95 bar
